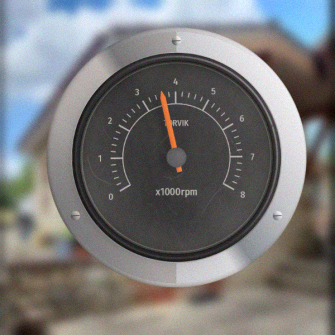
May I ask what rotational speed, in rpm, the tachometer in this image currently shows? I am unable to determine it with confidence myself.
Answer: 3600 rpm
